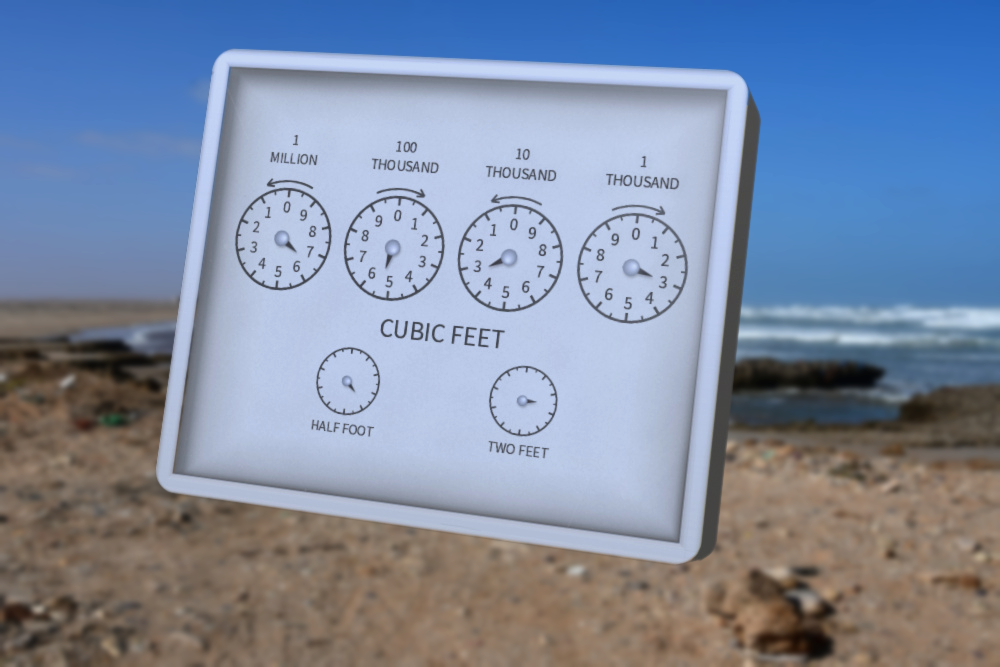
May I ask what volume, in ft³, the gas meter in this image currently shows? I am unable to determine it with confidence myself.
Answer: 653300 ft³
